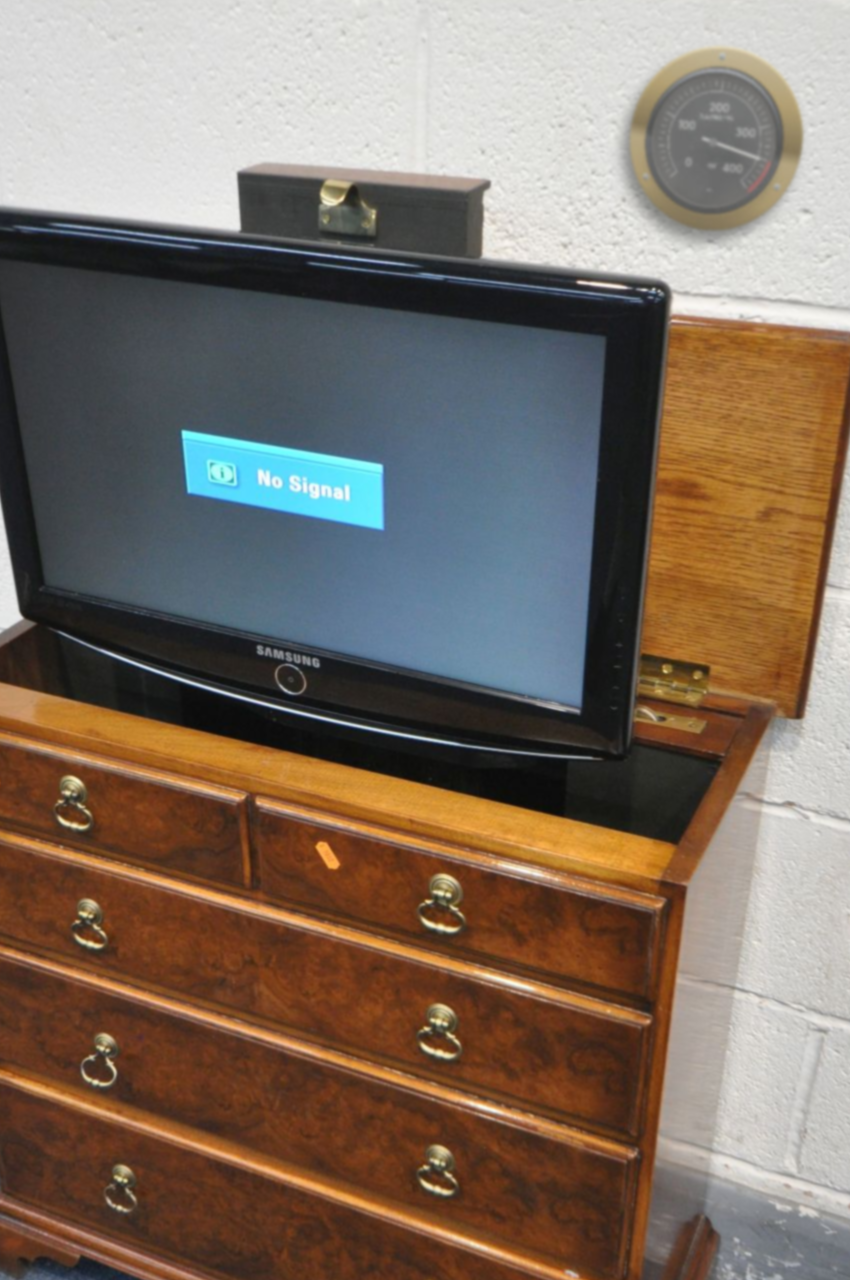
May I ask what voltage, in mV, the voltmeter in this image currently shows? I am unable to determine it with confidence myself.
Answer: 350 mV
